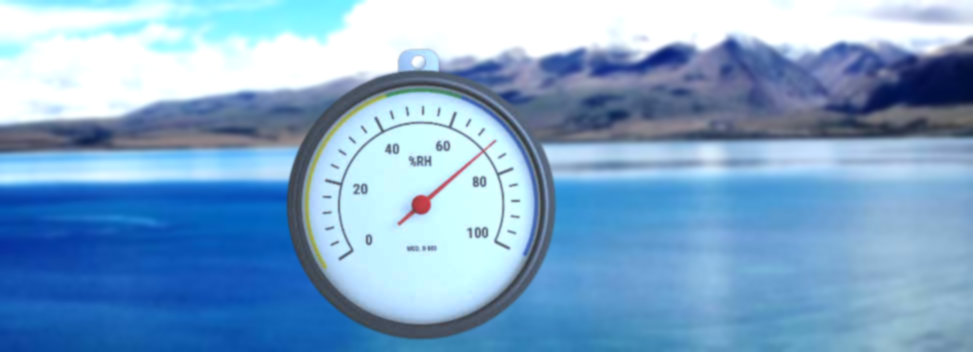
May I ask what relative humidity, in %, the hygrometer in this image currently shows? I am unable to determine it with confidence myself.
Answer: 72 %
